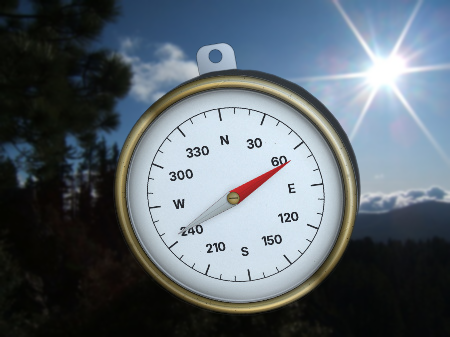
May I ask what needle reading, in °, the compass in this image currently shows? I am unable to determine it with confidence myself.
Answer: 65 °
